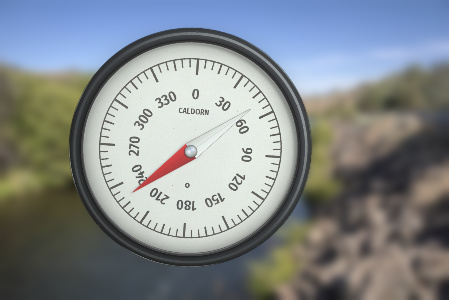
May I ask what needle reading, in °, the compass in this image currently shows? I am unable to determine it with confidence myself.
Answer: 230 °
